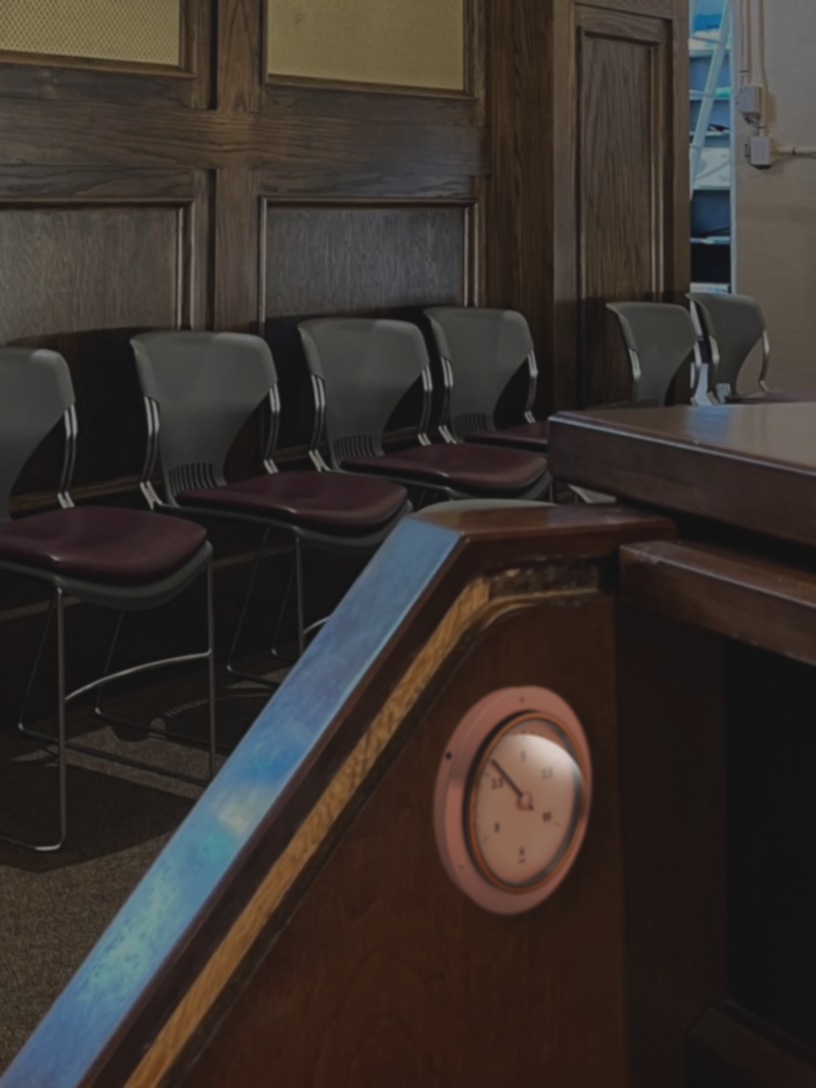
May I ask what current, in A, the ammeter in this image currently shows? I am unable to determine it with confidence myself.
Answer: 3 A
